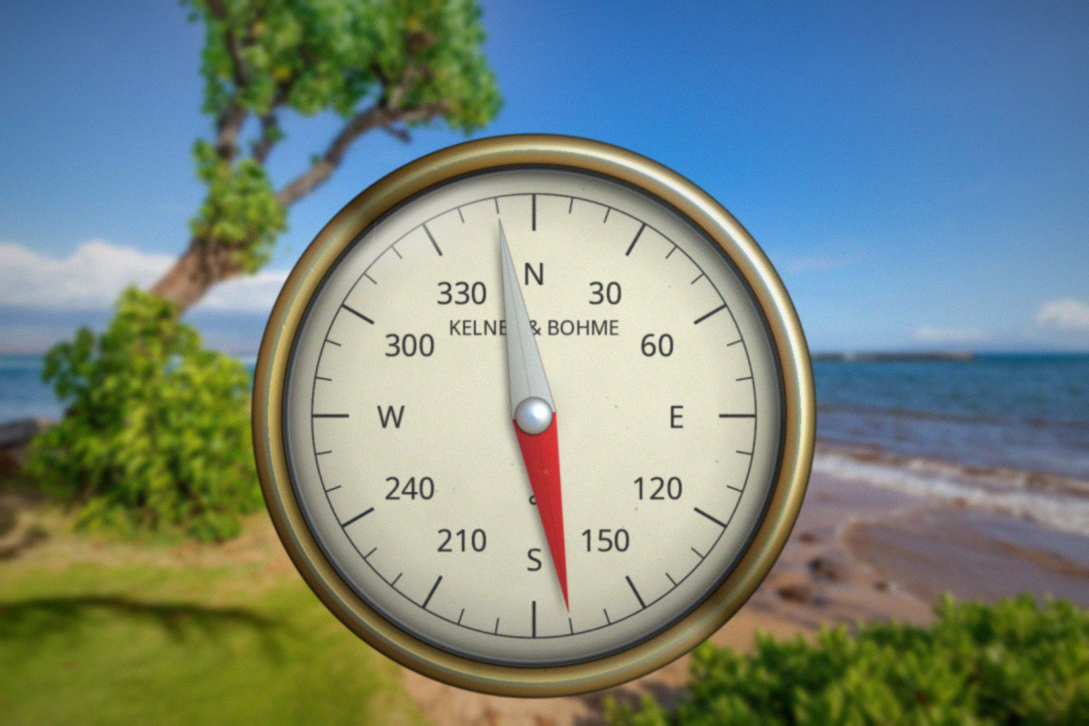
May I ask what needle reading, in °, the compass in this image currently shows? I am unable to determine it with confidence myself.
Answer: 170 °
